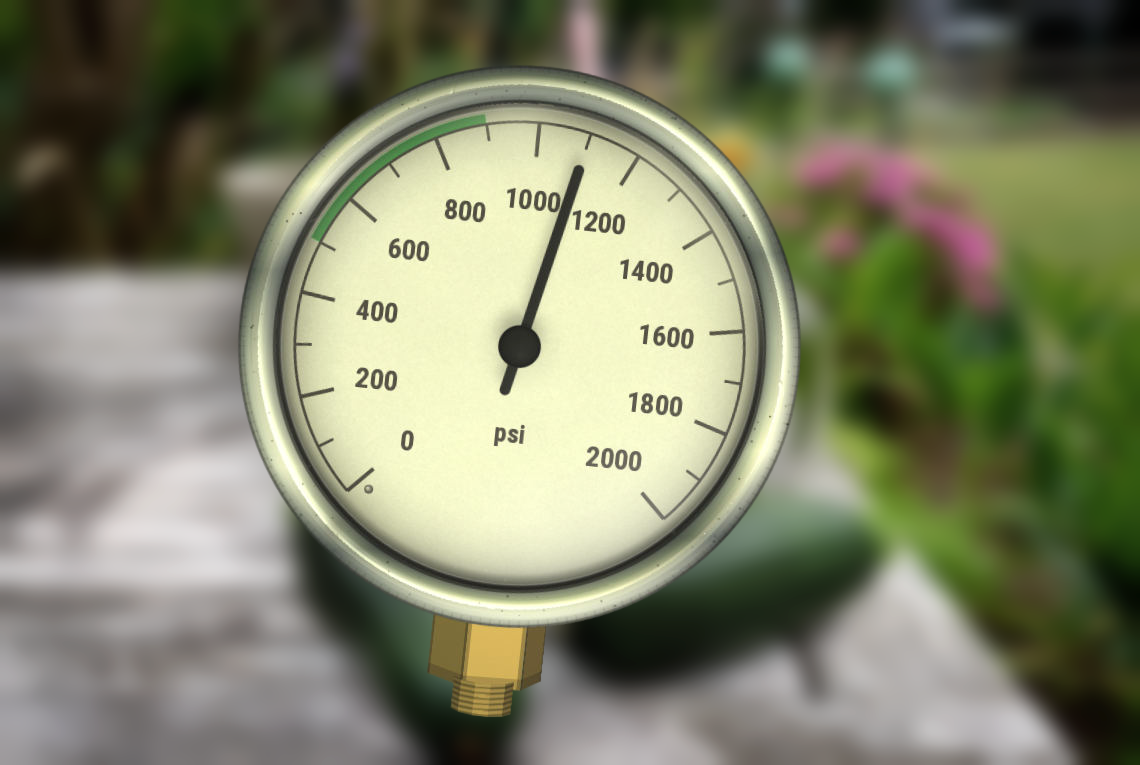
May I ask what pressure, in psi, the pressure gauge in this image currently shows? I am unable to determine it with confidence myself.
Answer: 1100 psi
